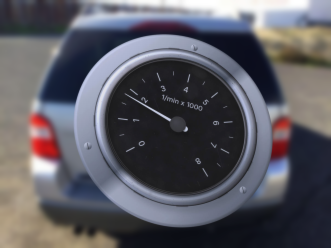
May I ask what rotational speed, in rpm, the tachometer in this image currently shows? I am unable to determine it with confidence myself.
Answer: 1750 rpm
